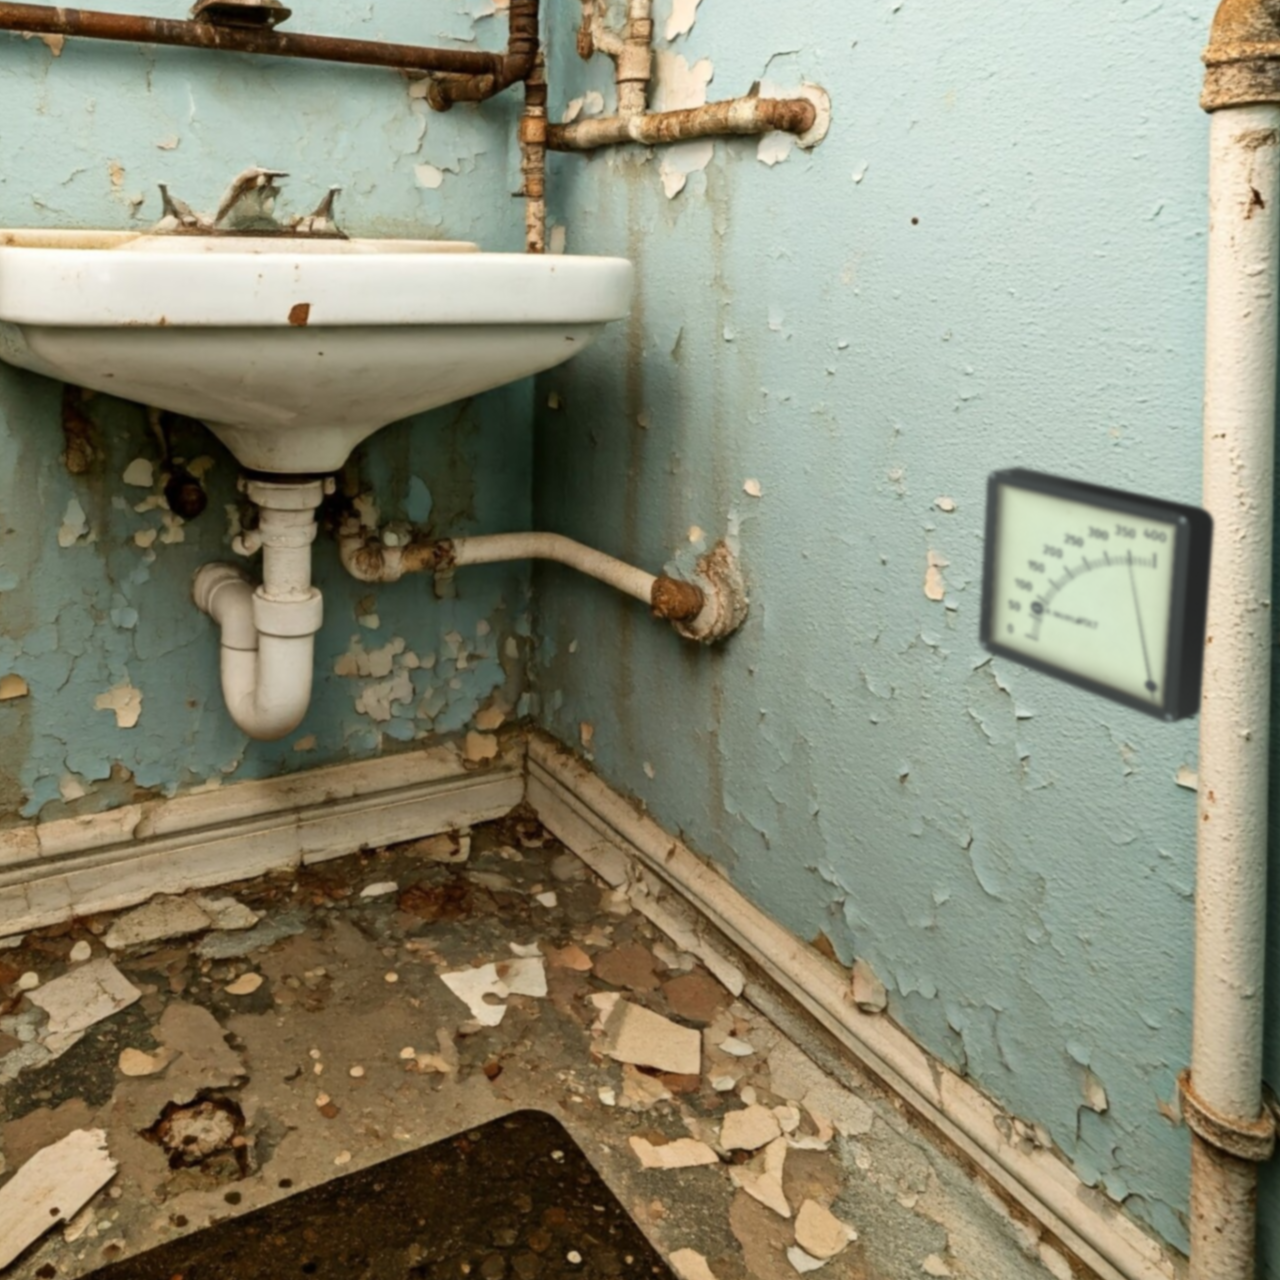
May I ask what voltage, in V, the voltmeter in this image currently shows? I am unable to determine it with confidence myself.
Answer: 350 V
